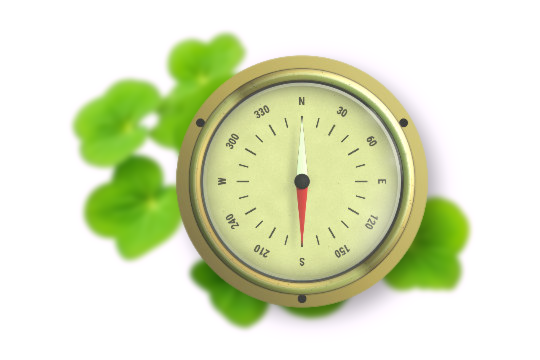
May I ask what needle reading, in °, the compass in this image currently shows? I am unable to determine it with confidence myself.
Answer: 180 °
